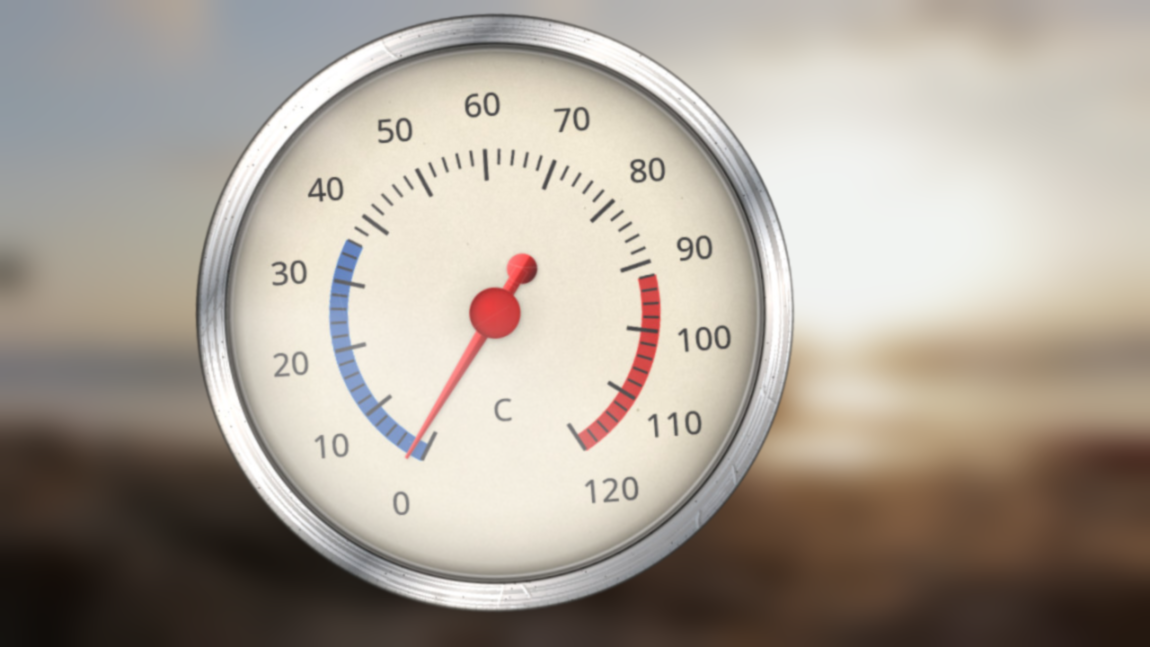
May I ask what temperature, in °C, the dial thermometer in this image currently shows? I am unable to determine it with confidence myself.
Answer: 2 °C
